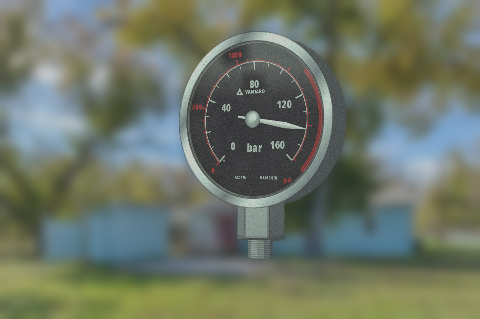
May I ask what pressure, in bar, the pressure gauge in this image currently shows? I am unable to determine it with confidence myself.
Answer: 140 bar
